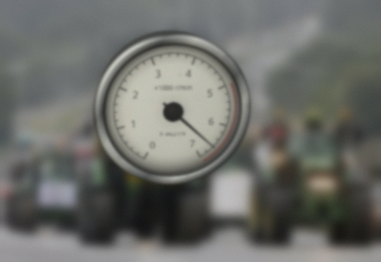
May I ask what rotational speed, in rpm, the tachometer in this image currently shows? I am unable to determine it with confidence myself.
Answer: 6600 rpm
